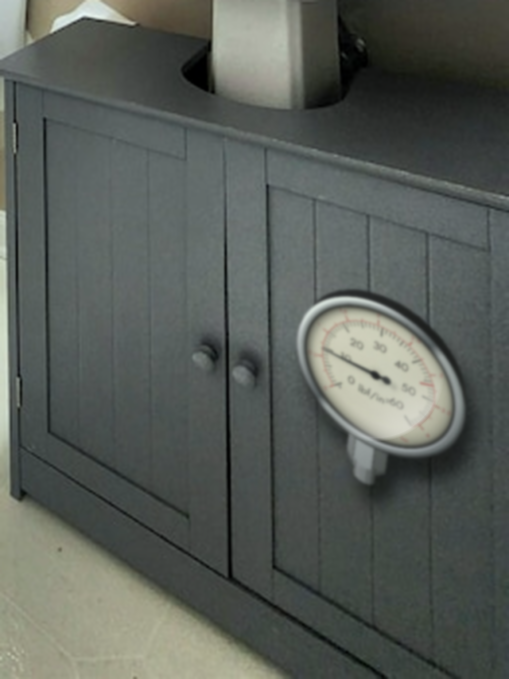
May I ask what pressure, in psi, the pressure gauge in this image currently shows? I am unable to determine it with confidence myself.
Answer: 10 psi
